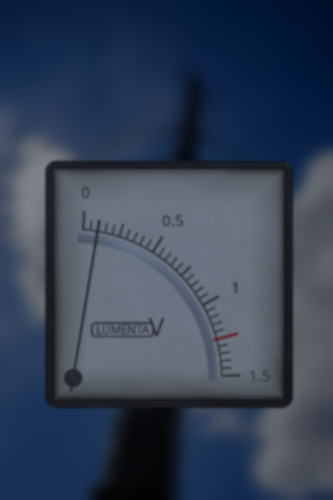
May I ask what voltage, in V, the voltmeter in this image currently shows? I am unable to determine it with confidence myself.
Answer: 0.1 V
